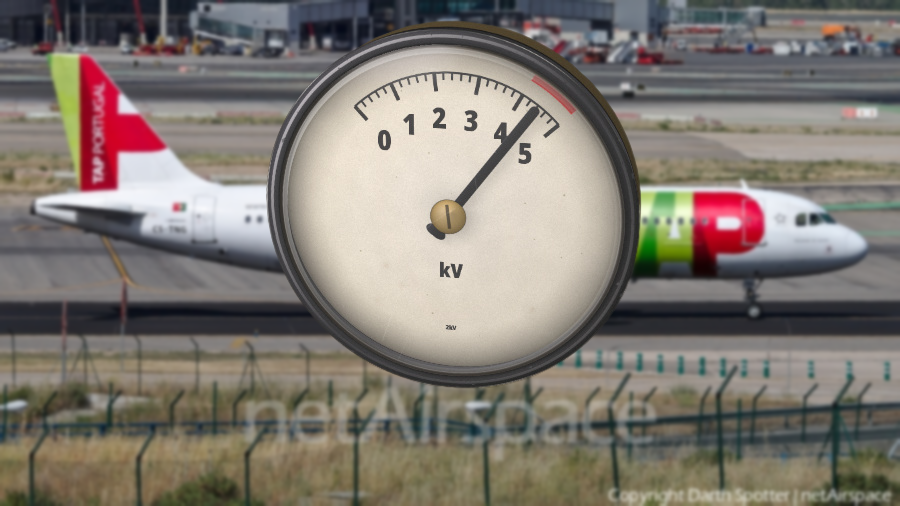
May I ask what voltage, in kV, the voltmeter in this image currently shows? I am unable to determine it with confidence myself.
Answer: 4.4 kV
